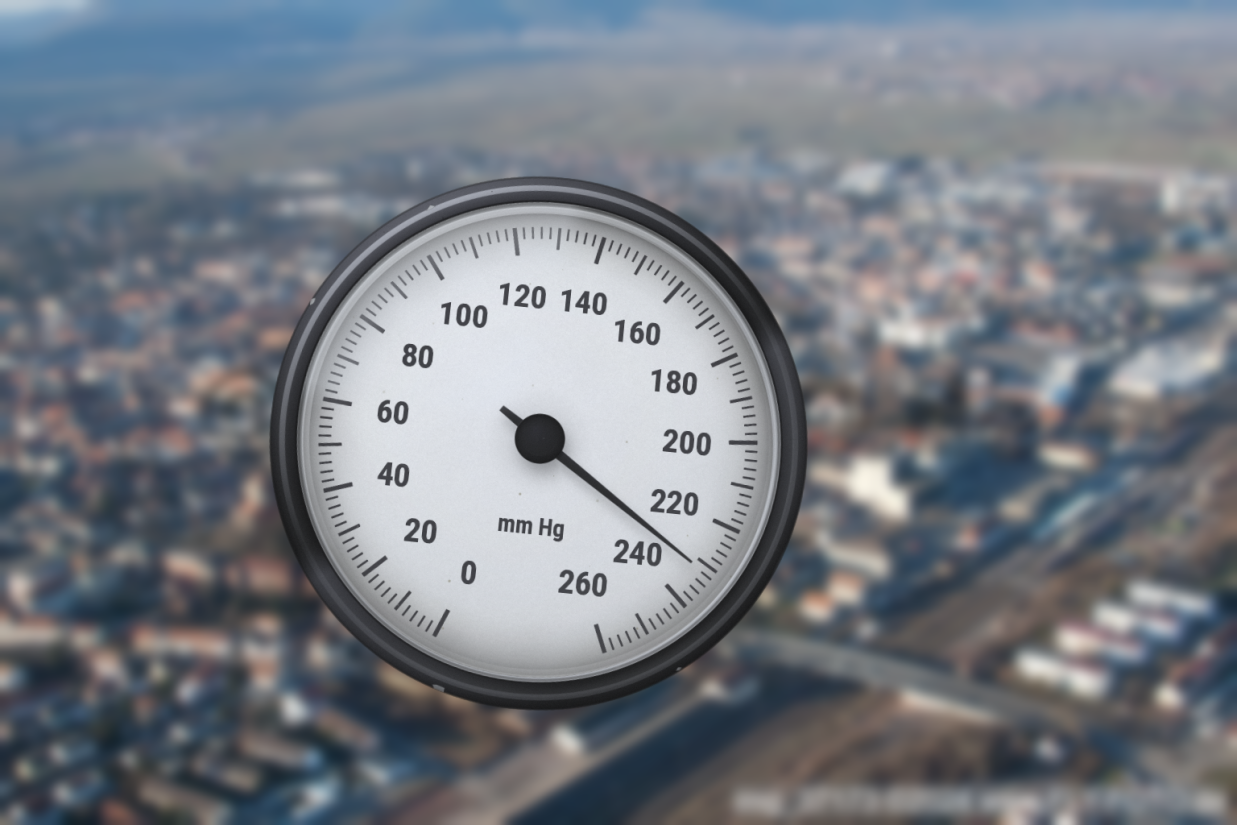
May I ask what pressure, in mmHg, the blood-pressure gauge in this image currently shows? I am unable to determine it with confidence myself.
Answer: 232 mmHg
